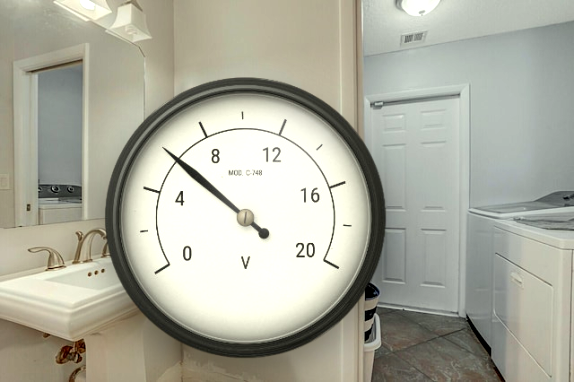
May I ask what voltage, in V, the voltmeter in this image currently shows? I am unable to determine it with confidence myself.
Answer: 6 V
